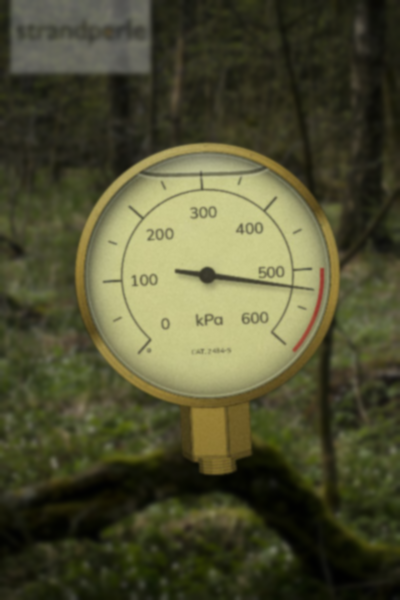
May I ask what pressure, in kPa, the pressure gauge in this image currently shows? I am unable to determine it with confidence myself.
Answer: 525 kPa
